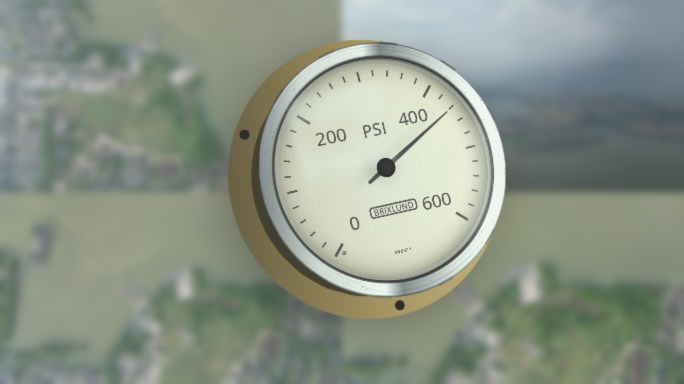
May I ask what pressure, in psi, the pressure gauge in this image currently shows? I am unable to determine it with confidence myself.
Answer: 440 psi
